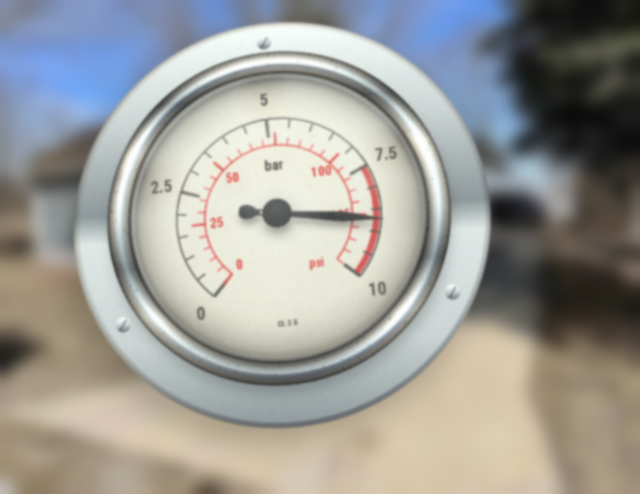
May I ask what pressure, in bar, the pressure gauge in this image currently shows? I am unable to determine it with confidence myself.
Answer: 8.75 bar
